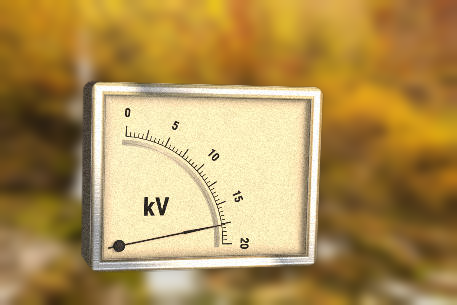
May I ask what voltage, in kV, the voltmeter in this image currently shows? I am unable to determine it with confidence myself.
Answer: 17.5 kV
